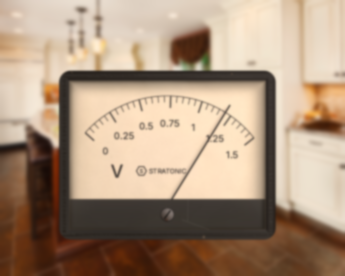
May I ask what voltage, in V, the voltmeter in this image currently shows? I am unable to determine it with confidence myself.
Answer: 1.2 V
